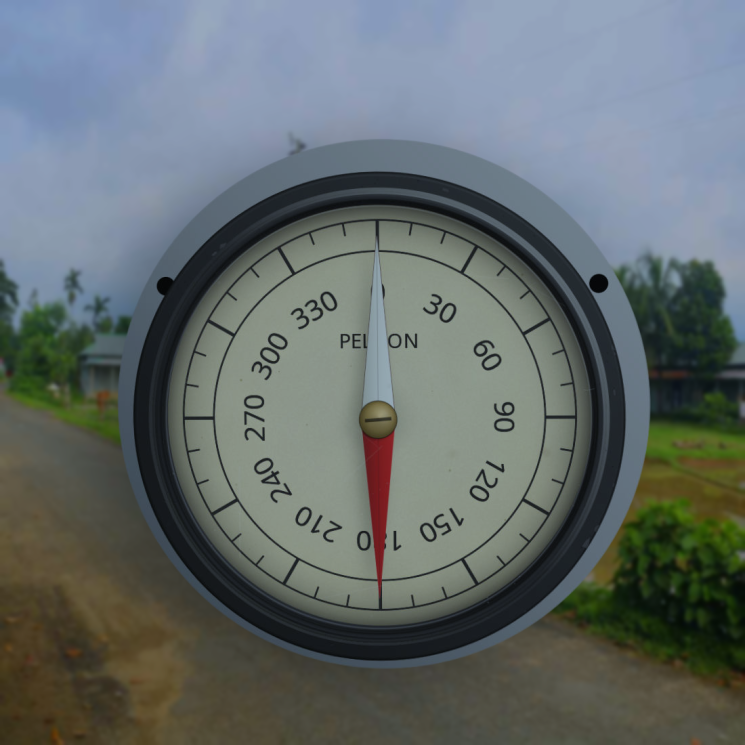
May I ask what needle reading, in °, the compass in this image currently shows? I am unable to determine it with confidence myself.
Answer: 180 °
